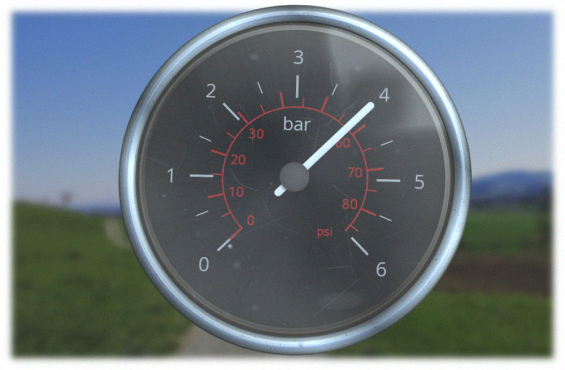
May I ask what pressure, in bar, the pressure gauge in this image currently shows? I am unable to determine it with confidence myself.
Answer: 4 bar
